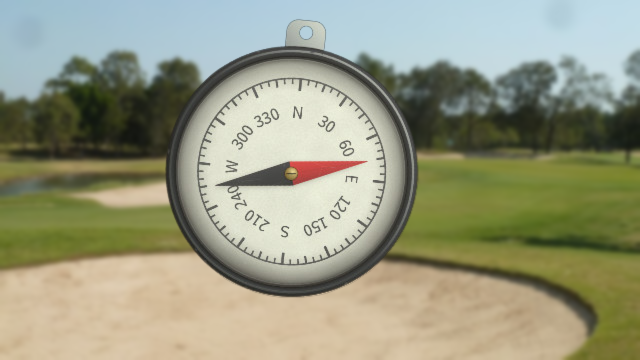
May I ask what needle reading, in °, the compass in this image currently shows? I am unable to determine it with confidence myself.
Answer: 75 °
